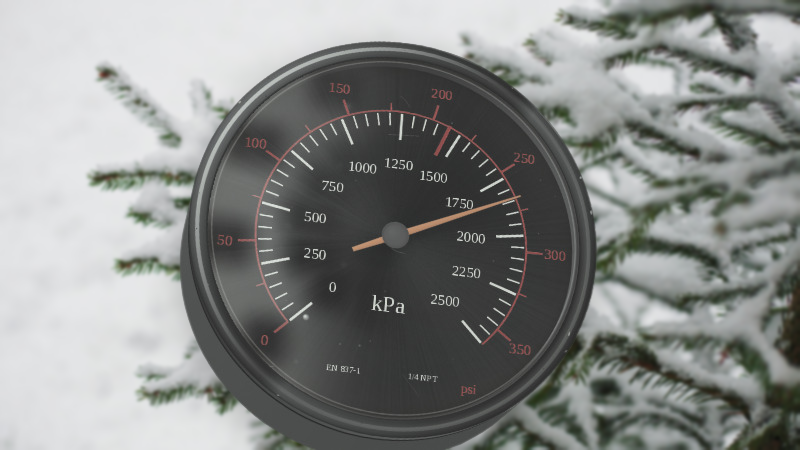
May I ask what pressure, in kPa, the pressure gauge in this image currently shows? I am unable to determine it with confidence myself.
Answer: 1850 kPa
